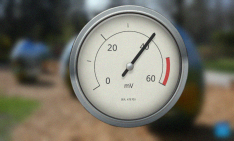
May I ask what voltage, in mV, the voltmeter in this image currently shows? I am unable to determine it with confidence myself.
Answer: 40 mV
